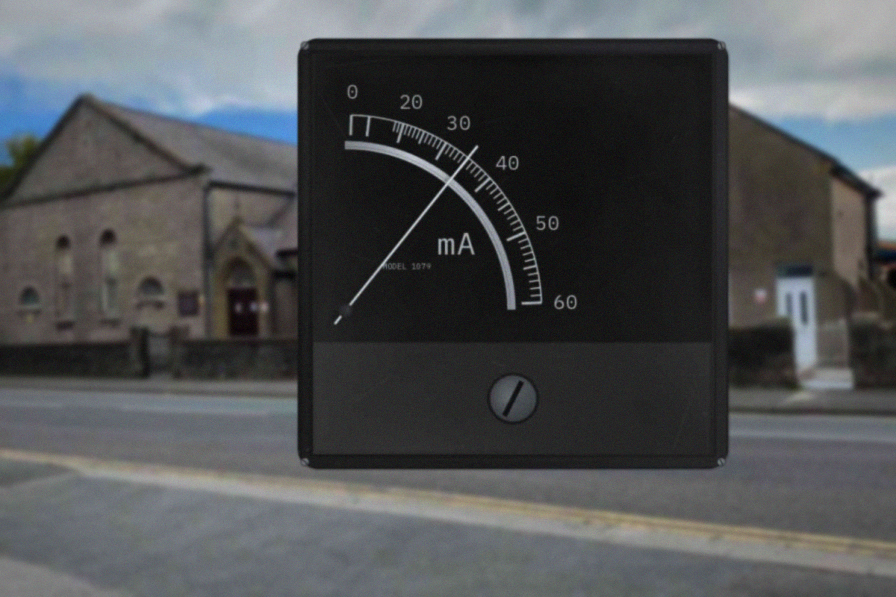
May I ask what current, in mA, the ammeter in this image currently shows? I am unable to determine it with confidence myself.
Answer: 35 mA
